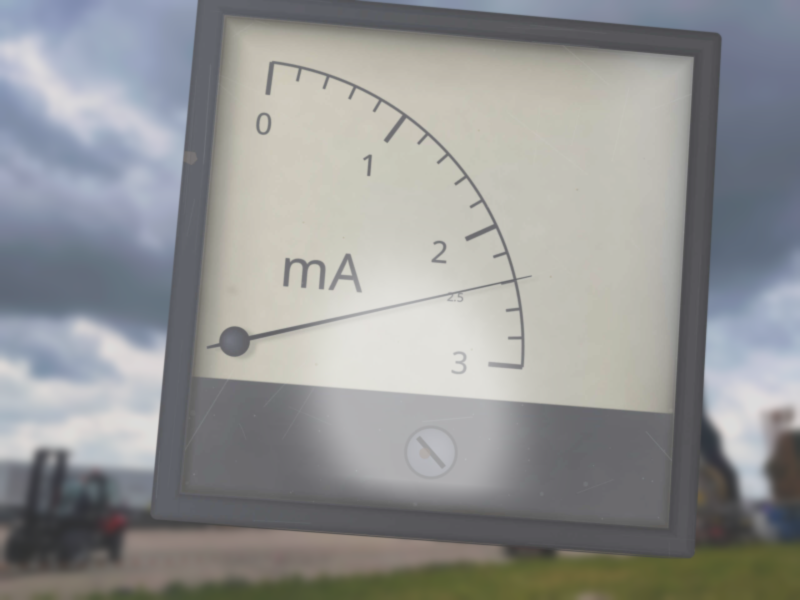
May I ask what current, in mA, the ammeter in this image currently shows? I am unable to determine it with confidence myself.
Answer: 2.4 mA
